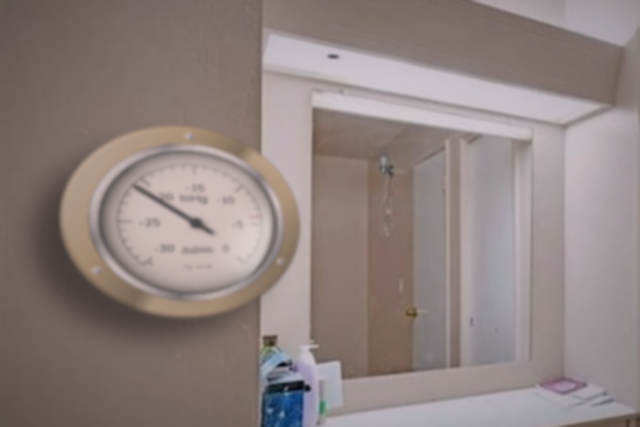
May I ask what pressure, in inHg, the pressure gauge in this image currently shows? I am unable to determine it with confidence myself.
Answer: -21 inHg
